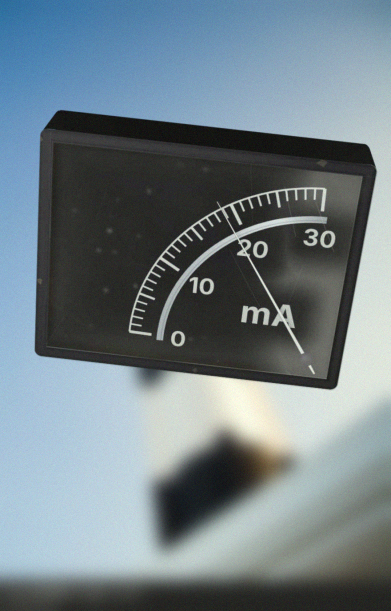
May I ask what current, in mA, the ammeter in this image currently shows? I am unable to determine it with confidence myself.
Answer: 19 mA
